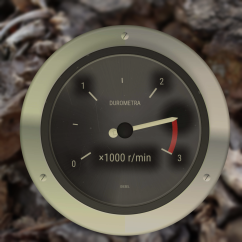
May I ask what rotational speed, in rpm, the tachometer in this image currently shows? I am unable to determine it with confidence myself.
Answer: 2500 rpm
